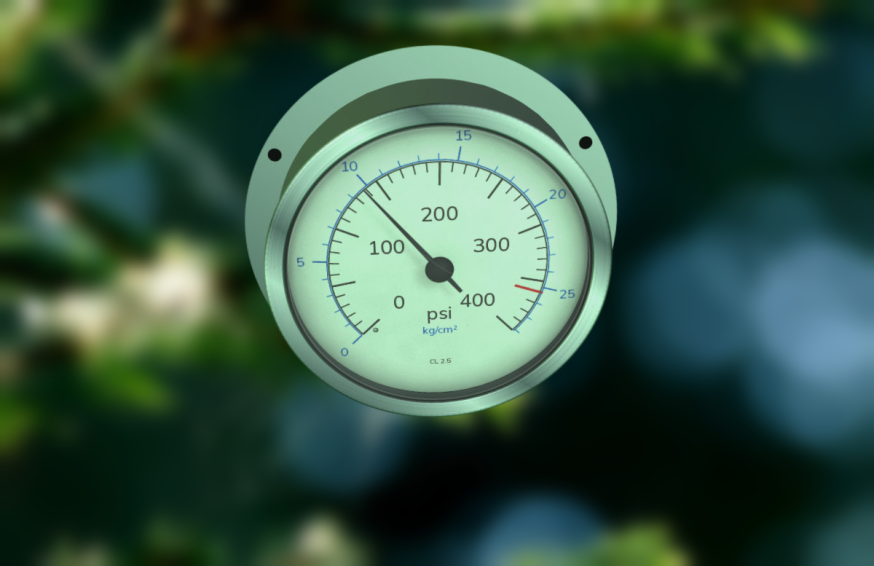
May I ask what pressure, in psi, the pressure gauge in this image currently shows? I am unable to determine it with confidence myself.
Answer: 140 psi
